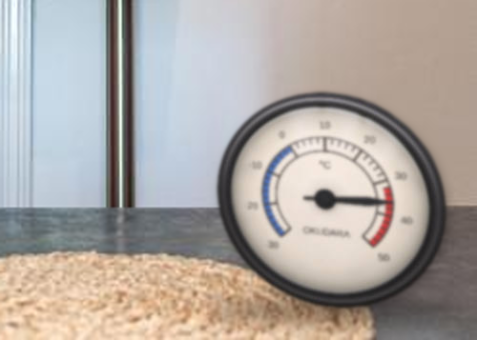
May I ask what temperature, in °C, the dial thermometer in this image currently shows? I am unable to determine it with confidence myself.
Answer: 36 °C
